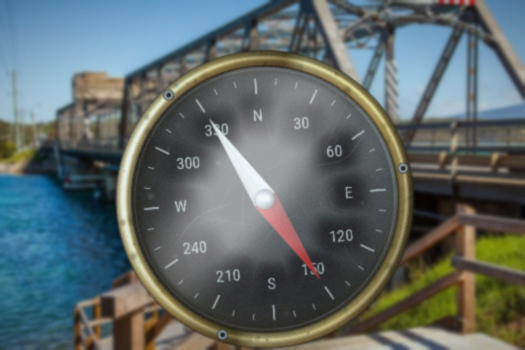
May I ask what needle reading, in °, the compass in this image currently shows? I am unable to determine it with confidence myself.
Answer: 150 °
